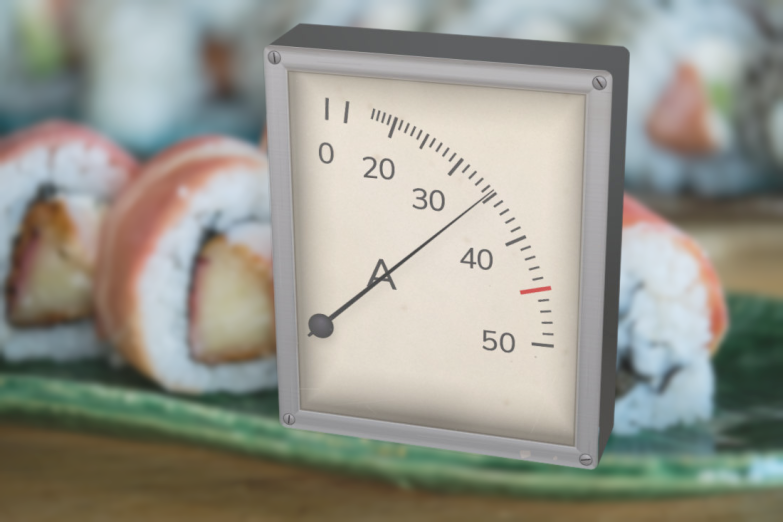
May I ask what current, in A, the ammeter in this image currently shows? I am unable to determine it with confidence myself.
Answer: 34.5 A
